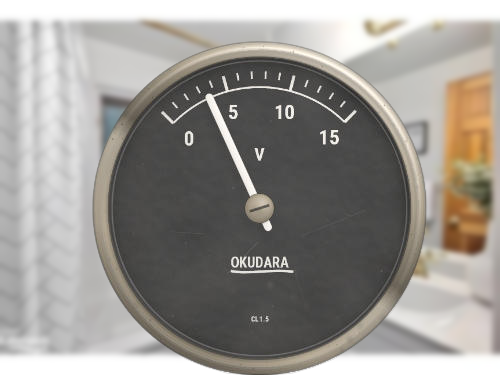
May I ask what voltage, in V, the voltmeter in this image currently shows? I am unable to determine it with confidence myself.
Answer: 3.5 V
